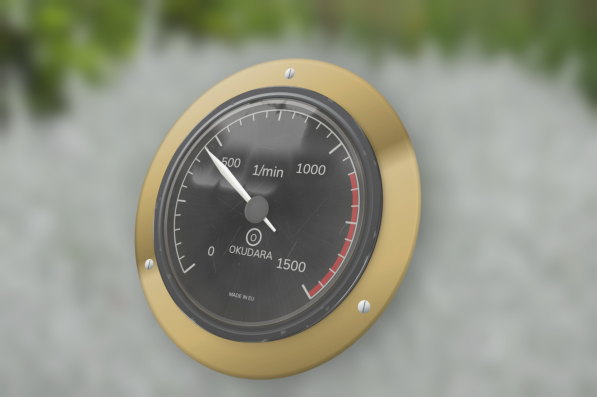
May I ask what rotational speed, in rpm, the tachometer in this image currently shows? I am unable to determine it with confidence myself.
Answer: 450 rpm
